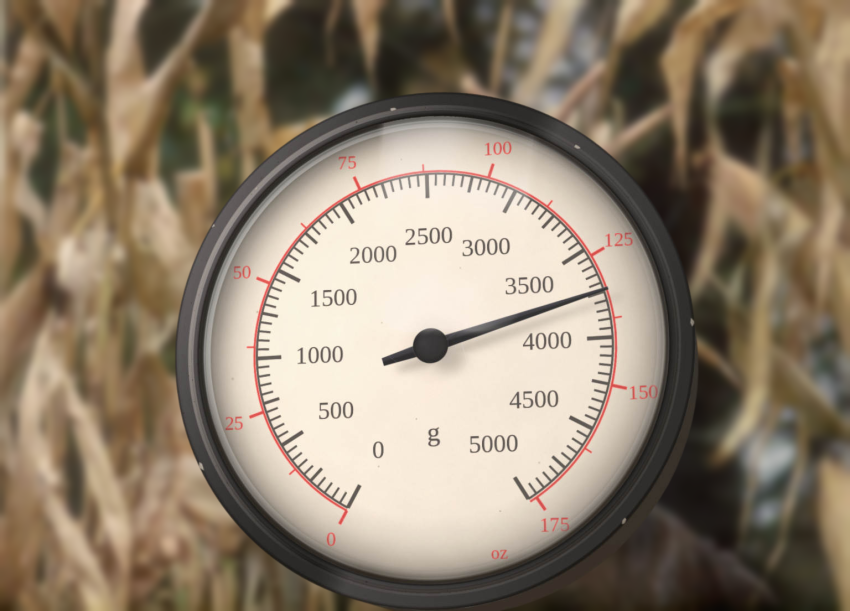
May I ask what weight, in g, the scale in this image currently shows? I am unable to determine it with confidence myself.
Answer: 3750 g
